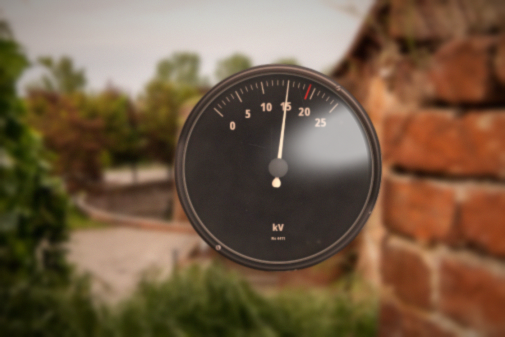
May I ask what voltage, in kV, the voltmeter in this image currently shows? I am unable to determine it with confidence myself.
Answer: 15 kV
